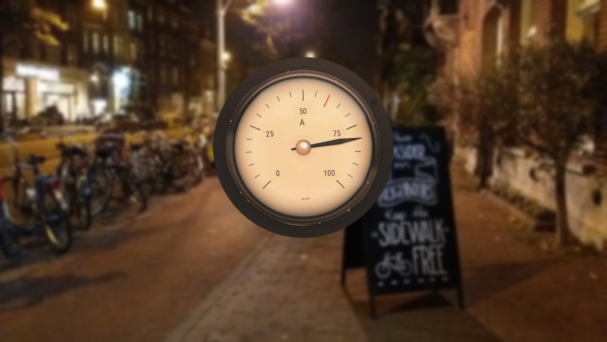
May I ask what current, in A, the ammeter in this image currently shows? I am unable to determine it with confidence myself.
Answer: 80 A
